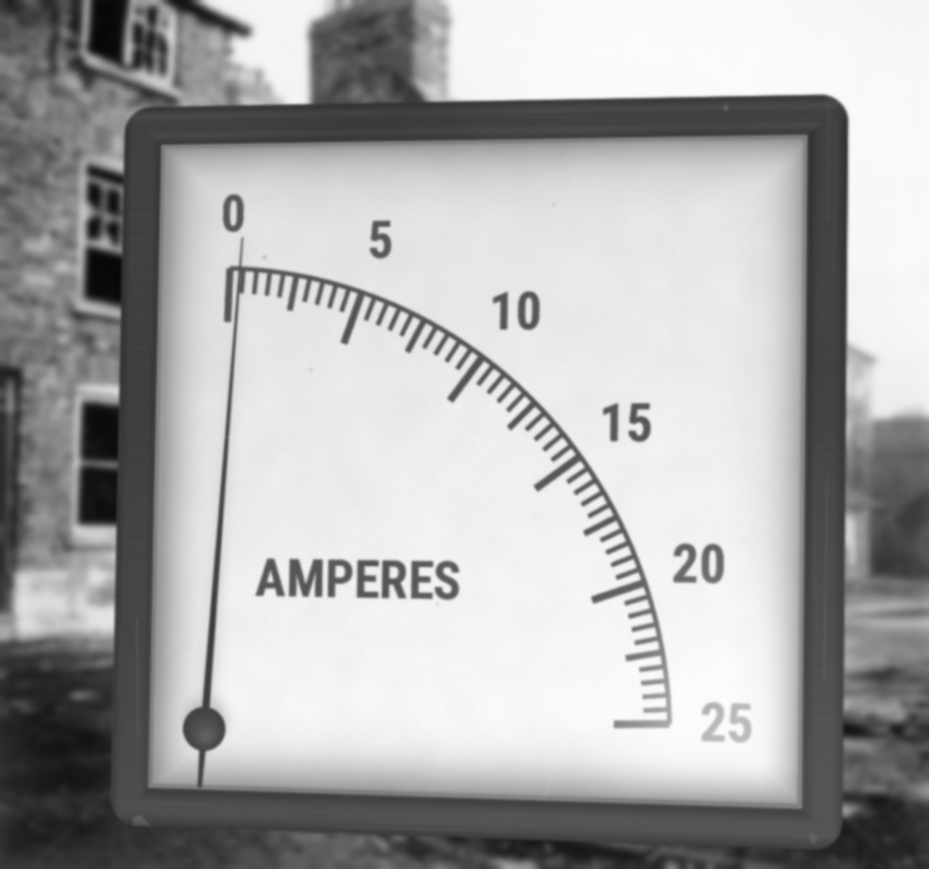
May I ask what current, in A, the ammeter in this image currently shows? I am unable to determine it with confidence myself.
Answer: 0.5 A
